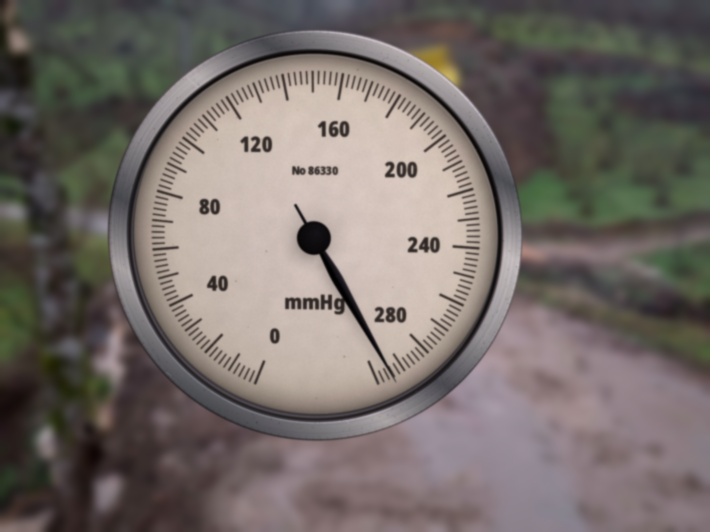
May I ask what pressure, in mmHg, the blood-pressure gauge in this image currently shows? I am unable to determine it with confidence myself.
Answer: 294 mmHg
